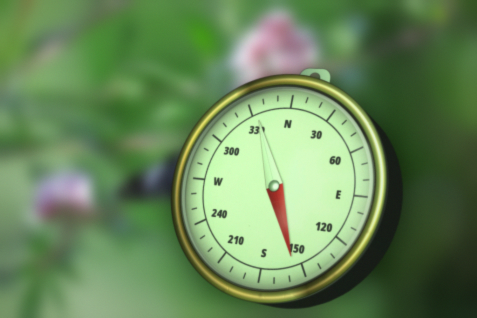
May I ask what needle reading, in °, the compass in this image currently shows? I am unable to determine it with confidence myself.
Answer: 155 °
